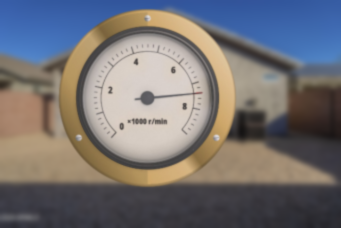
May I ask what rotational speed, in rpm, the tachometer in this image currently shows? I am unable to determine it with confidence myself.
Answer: 7400 rpm
